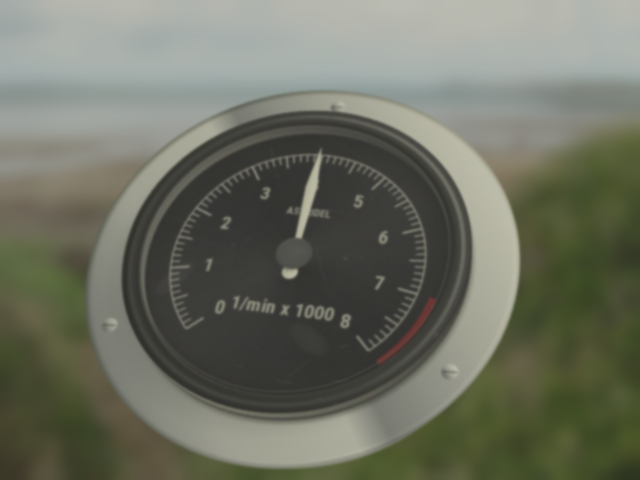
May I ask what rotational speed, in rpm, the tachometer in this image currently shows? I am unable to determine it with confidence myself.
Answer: 4000 rpm
